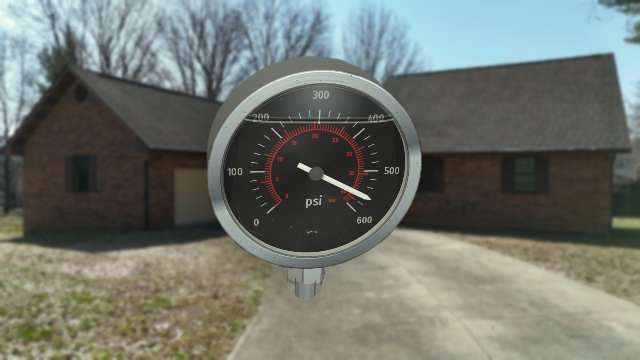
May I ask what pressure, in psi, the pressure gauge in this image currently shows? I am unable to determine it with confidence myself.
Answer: 560 psi
